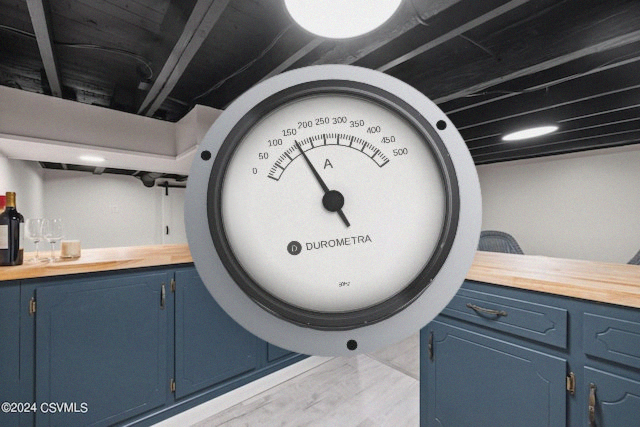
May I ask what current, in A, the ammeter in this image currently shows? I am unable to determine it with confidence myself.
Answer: 150 A
